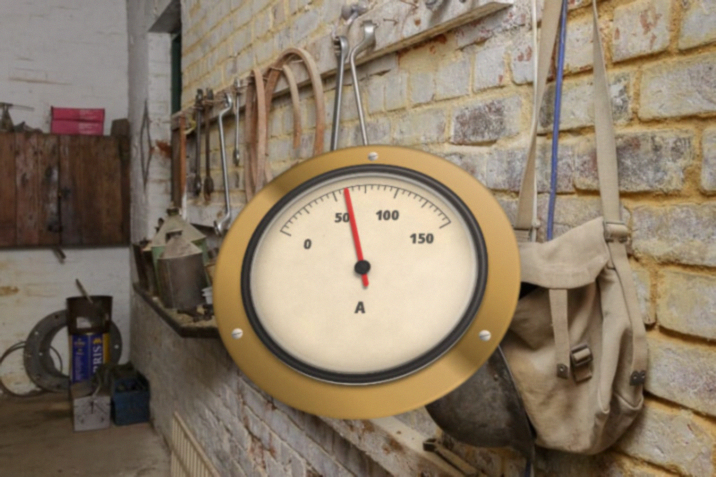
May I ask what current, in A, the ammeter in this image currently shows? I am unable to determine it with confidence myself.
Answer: 60 A
